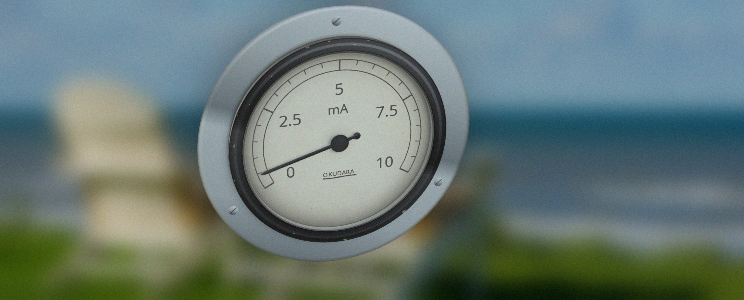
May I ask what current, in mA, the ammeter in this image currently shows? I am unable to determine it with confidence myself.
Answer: 0.5 mA
